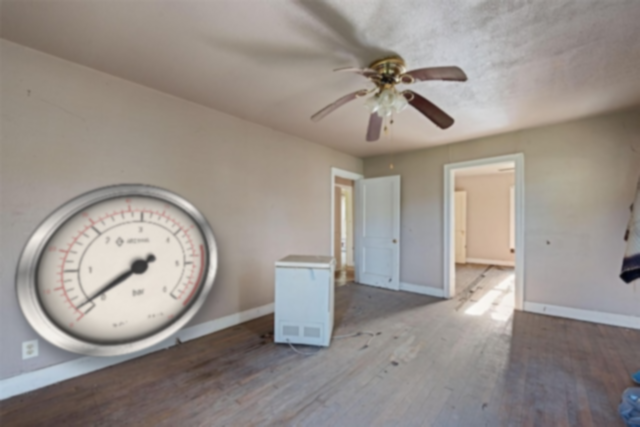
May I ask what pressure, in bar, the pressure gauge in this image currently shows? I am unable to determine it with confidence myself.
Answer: 0.2 bar
